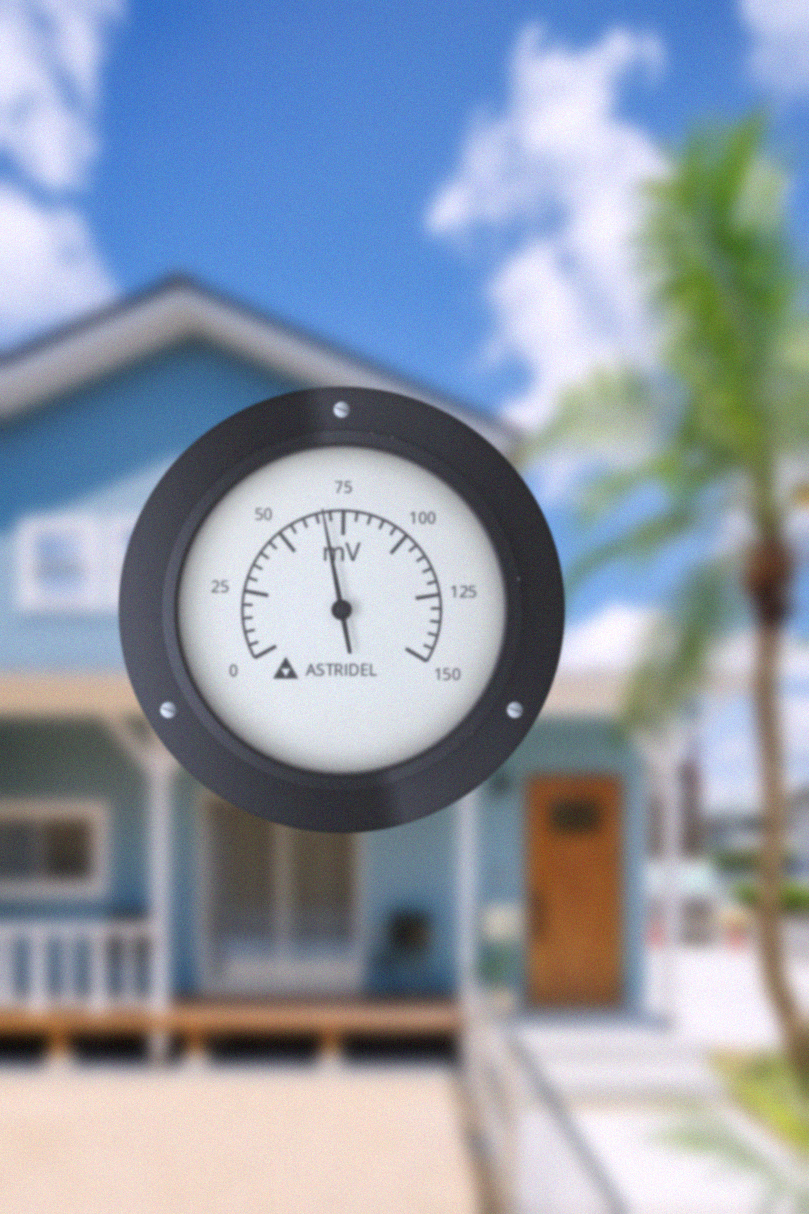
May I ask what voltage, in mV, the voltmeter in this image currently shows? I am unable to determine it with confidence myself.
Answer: 67.5 mV
